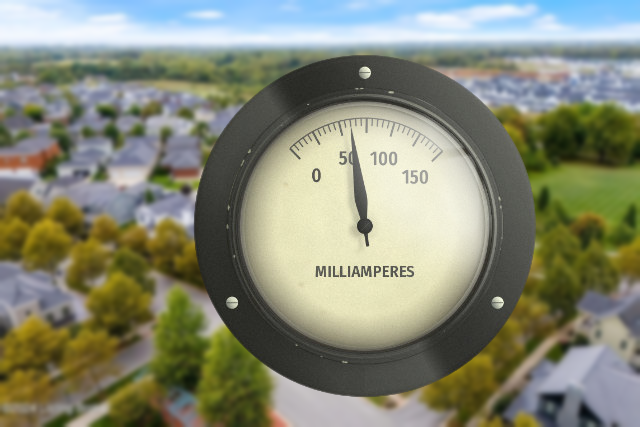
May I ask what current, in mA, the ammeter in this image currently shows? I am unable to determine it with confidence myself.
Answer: 60 mA
